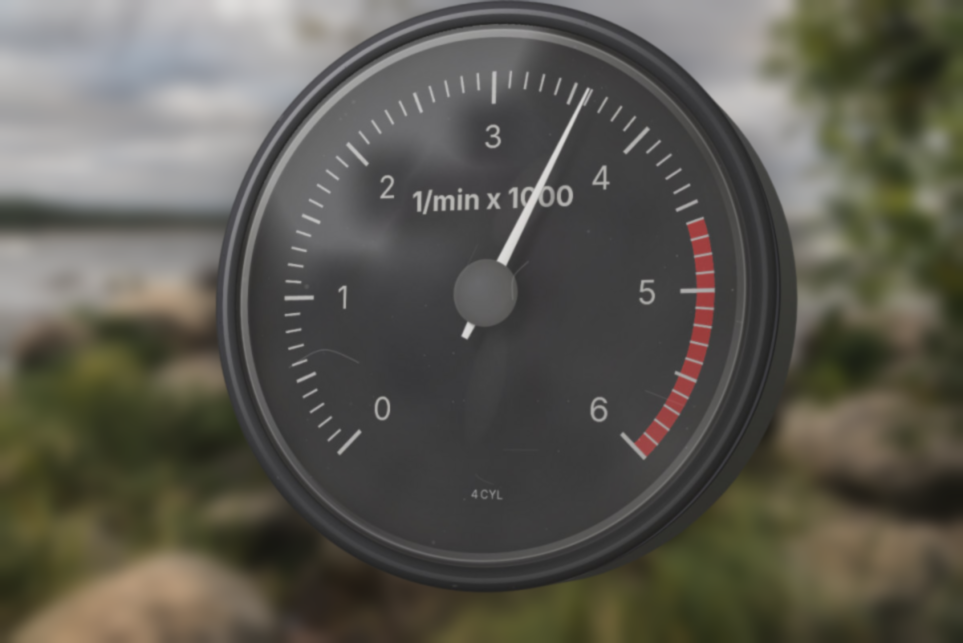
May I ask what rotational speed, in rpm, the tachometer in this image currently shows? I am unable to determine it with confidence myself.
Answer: 3600 rpm
